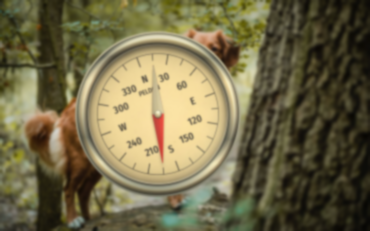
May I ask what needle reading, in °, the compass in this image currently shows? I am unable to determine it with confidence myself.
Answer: 195 °
